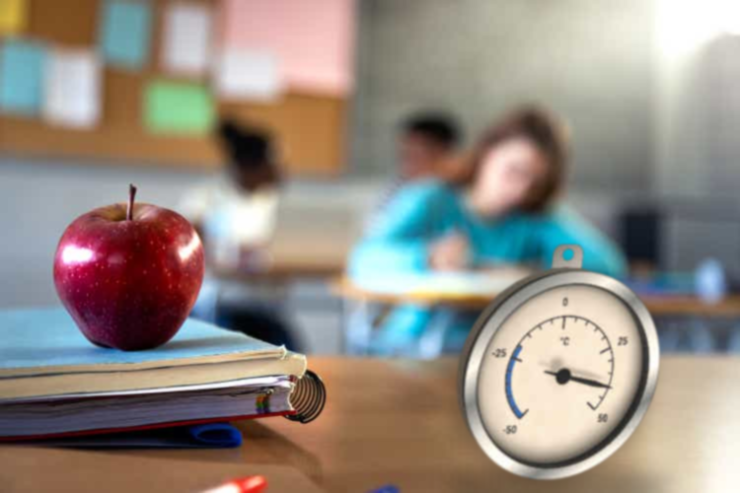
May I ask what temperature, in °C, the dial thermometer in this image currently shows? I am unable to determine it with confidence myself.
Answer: 40 °C
